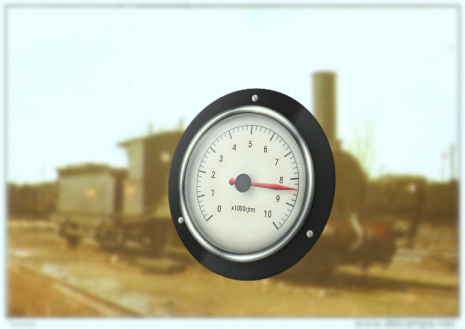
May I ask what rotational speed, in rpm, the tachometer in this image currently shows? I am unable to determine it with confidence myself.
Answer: 8400 rpm
